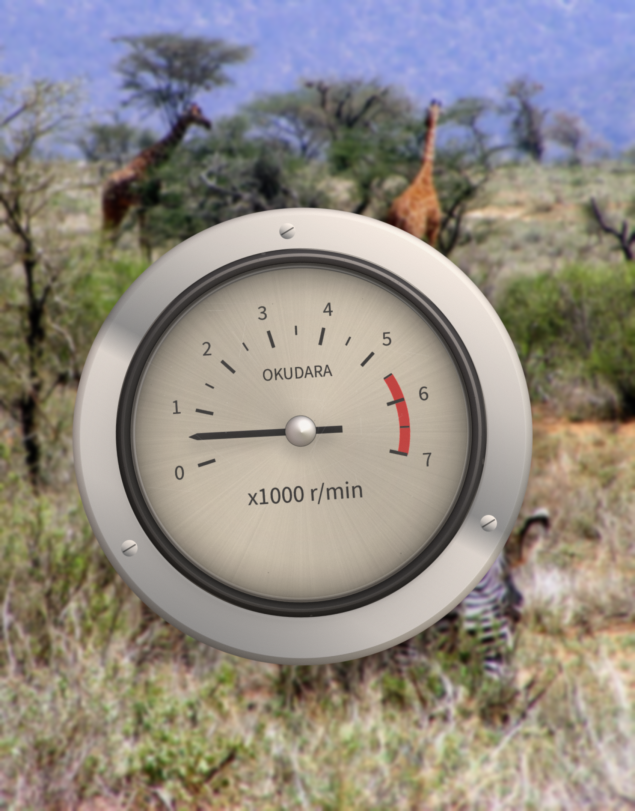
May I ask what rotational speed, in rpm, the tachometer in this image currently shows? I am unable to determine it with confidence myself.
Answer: 500 rpm
